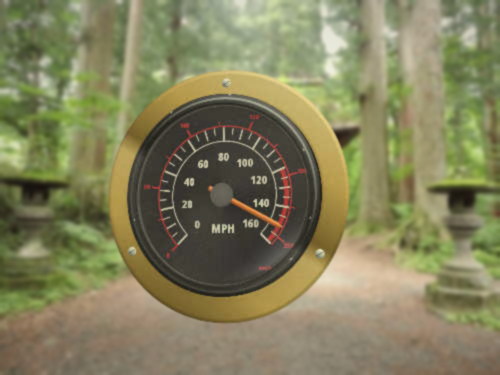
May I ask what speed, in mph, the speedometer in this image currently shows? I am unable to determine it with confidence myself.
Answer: 150 mph
